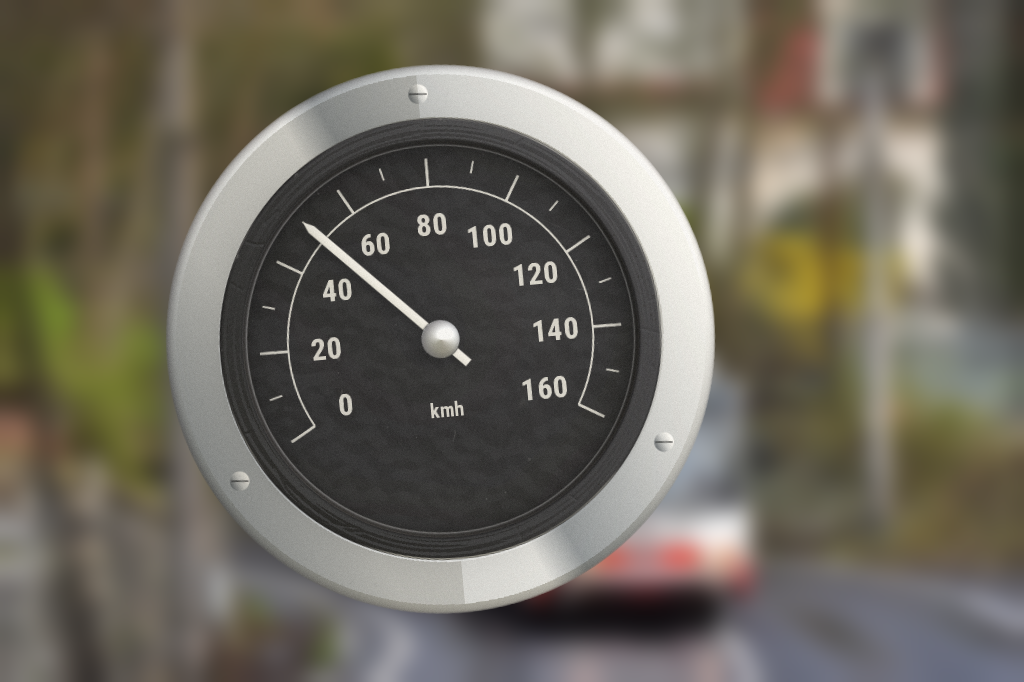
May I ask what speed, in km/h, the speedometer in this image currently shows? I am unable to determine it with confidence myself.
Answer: 50 km/h
